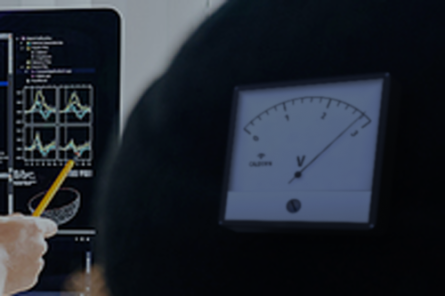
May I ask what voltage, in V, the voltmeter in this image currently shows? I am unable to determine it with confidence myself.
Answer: 2.8 V
